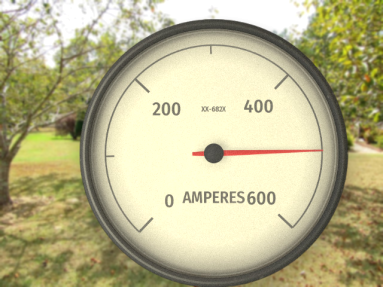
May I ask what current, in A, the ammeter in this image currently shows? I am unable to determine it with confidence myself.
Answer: 500 A
